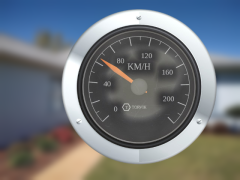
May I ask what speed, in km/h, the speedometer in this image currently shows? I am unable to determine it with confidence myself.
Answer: 65 km/h
